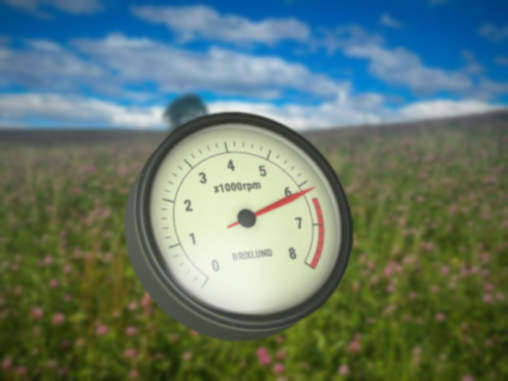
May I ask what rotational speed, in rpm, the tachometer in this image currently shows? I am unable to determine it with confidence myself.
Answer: 6200 rpm
